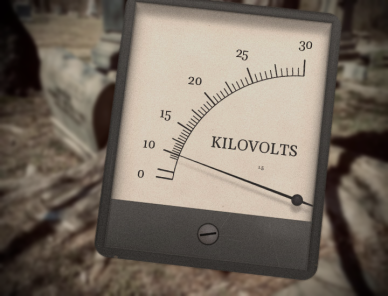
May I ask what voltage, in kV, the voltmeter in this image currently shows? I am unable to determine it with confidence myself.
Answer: 10 kV
